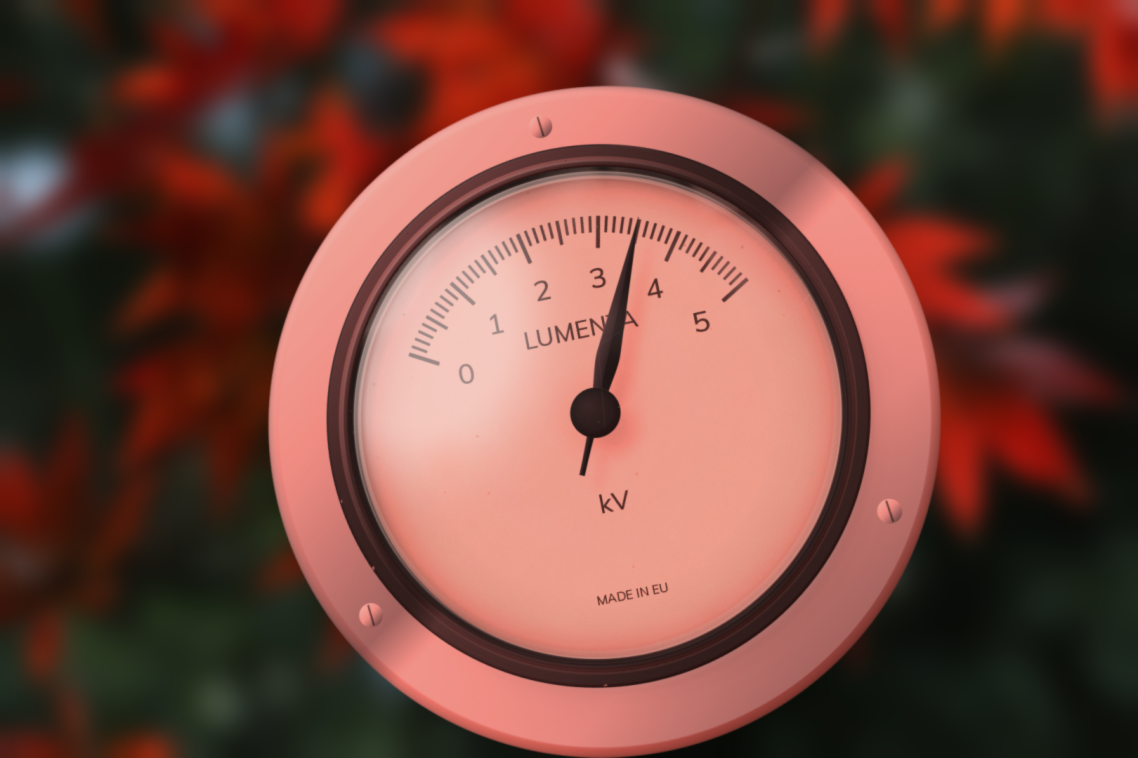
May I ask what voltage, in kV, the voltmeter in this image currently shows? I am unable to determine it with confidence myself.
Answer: 3.5 kV
